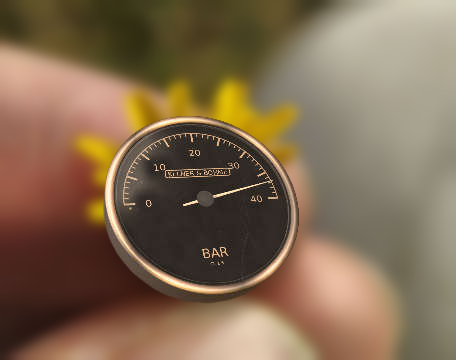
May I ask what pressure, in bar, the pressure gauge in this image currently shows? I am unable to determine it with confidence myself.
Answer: 37 bar
